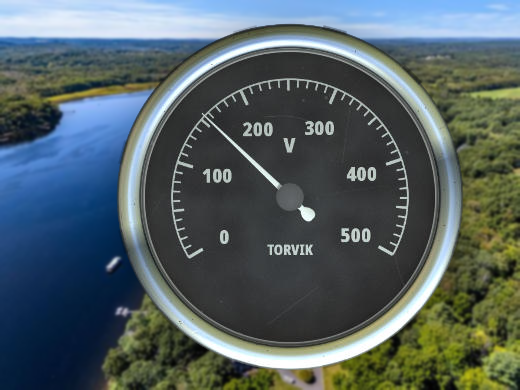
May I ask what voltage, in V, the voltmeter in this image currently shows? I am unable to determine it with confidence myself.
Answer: 155 V
